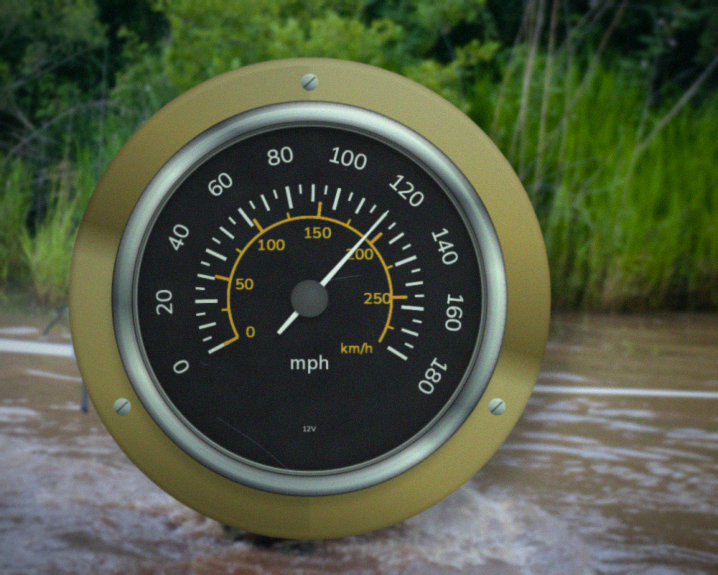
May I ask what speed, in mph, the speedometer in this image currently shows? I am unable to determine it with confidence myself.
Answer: 120 mph
